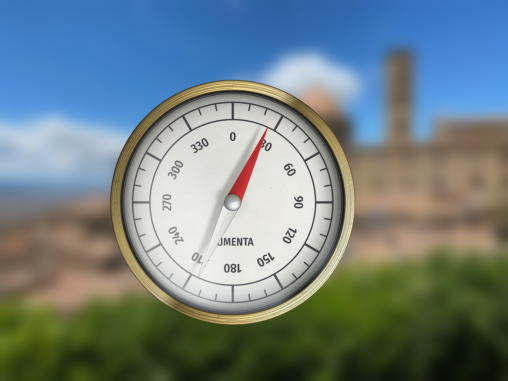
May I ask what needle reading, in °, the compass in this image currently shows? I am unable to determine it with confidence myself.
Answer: 25 °
